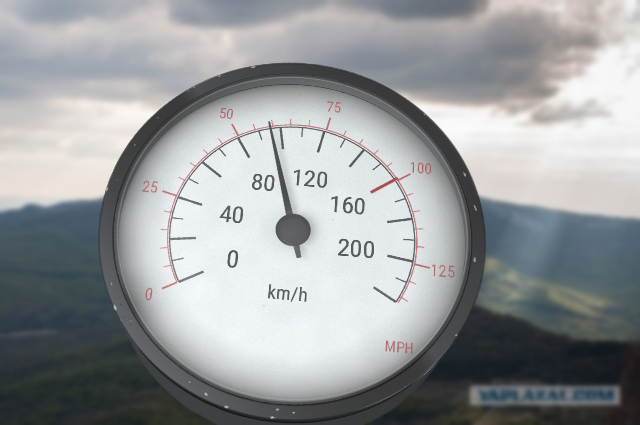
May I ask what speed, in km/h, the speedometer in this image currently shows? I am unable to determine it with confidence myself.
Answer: 95 km/h
